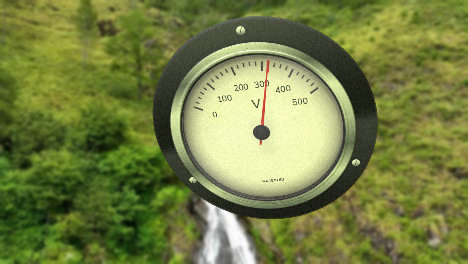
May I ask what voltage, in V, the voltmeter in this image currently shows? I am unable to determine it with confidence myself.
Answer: 320 V
